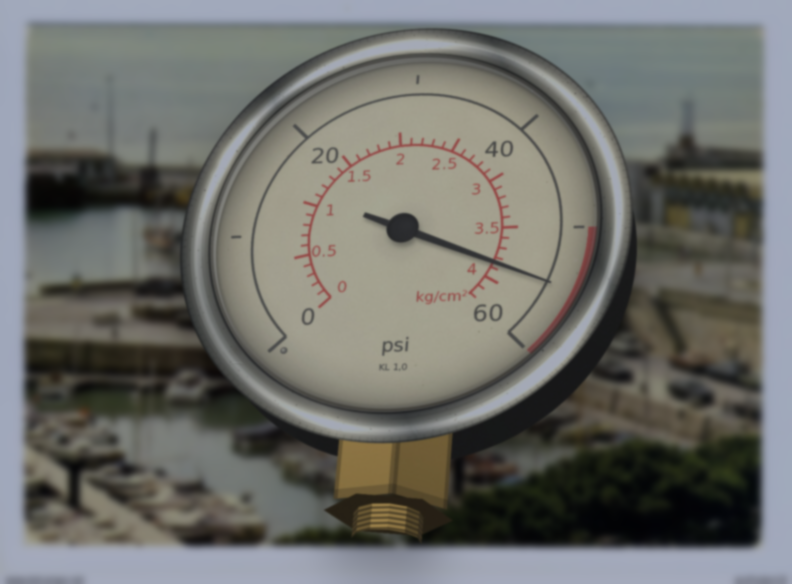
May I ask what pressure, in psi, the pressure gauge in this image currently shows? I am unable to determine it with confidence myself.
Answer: 55 psi
